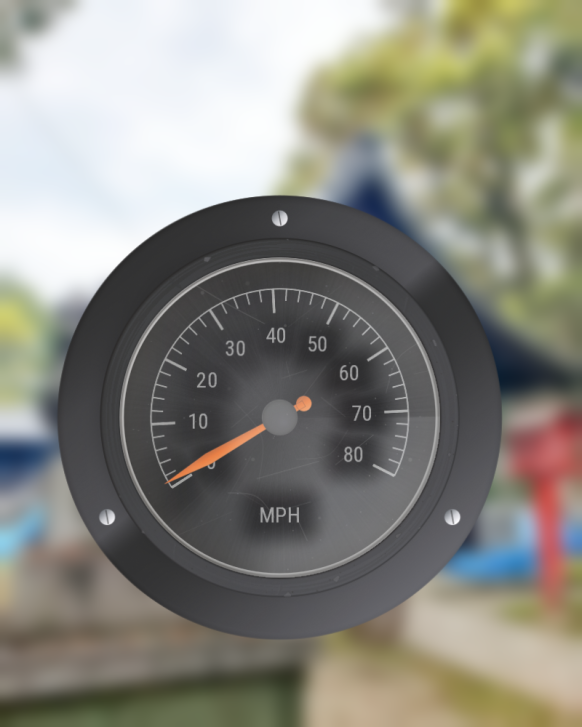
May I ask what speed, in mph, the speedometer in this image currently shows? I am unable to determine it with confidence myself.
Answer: 1 mph
